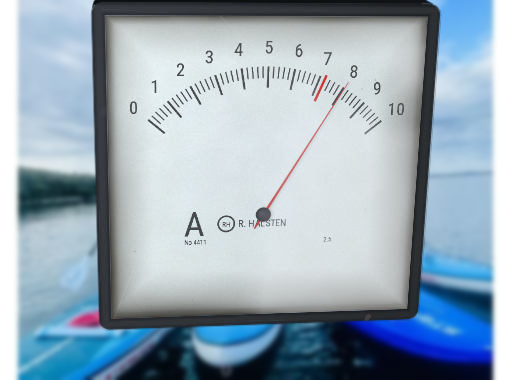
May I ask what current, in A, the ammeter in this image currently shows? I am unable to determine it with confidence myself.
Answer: 8 A
